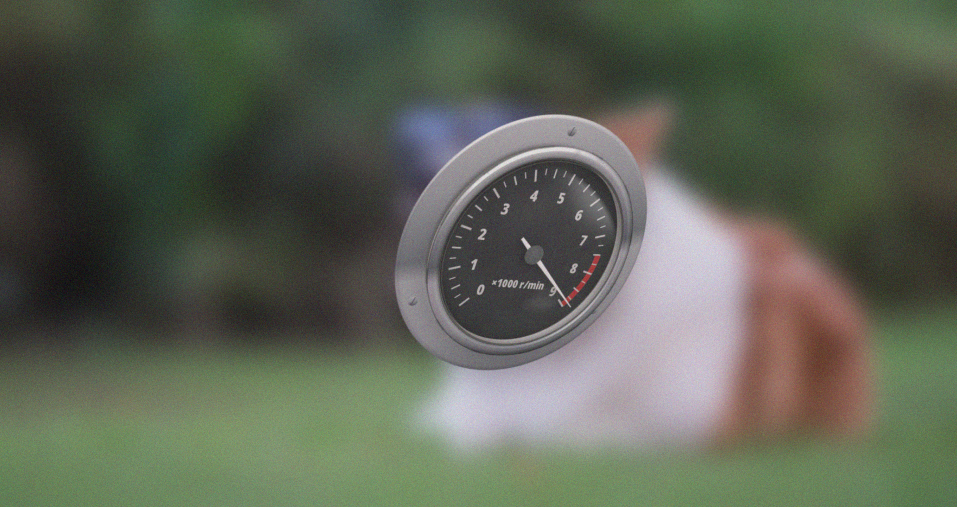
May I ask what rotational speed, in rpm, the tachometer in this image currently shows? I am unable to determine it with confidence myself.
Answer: 8875 rpm
